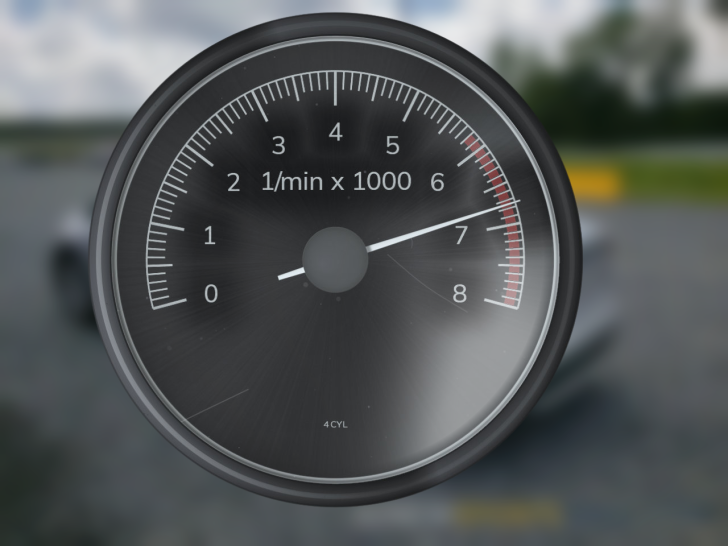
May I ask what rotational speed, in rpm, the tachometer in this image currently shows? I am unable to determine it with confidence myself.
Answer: 6750 rpm
